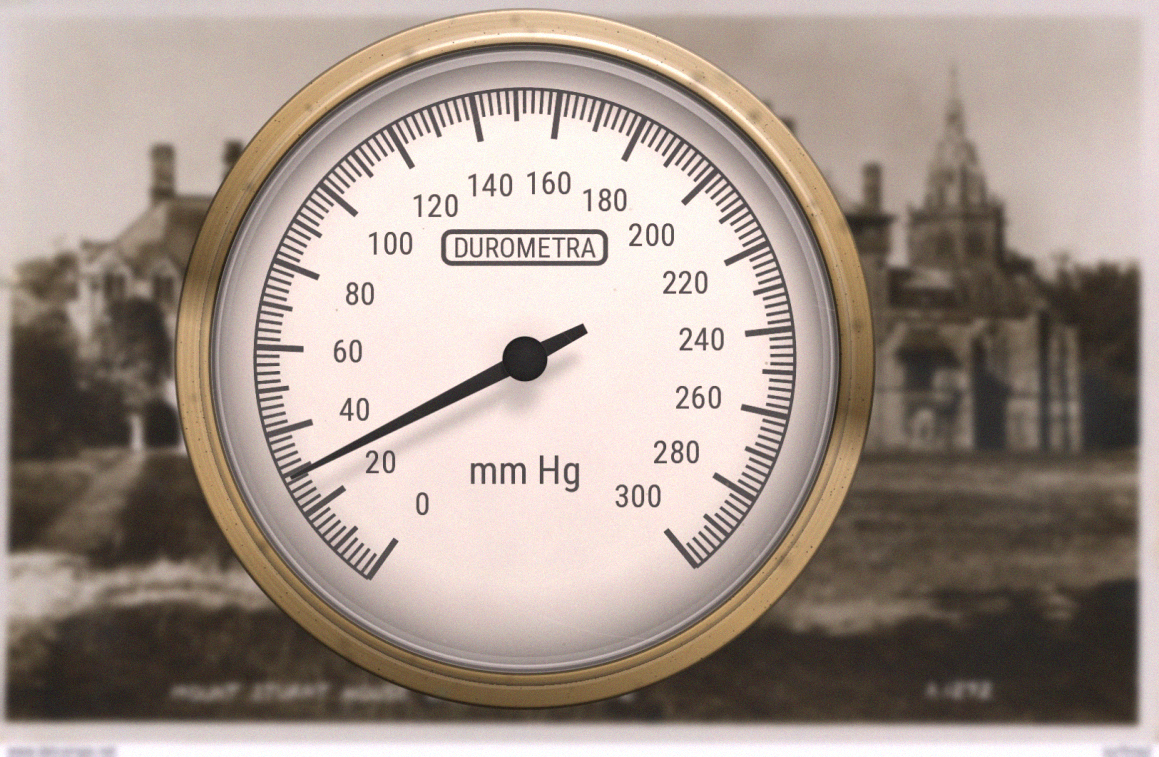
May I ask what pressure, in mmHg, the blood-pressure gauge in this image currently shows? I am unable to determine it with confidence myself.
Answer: 29 mmHg
